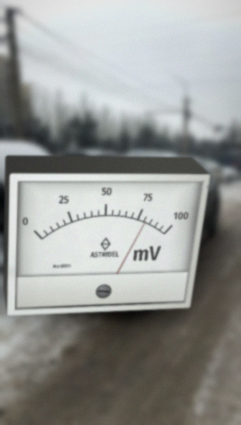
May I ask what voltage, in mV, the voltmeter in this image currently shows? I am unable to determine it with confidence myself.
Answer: 80 mV
